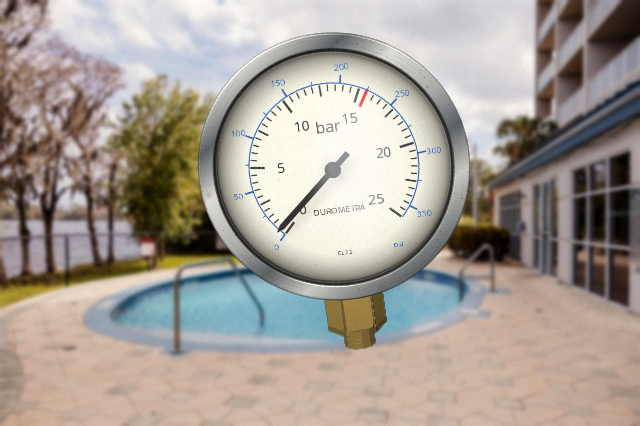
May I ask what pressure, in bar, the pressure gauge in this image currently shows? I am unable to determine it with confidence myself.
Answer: 0.5 bar
